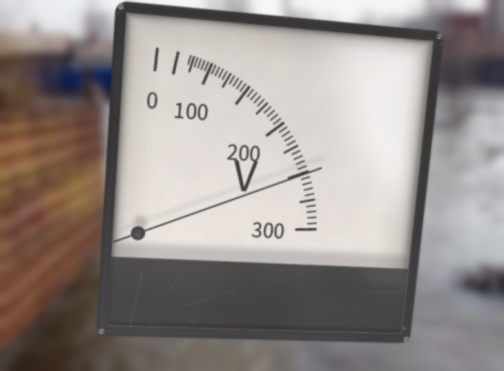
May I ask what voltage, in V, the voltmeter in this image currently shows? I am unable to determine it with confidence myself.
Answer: 250 V
